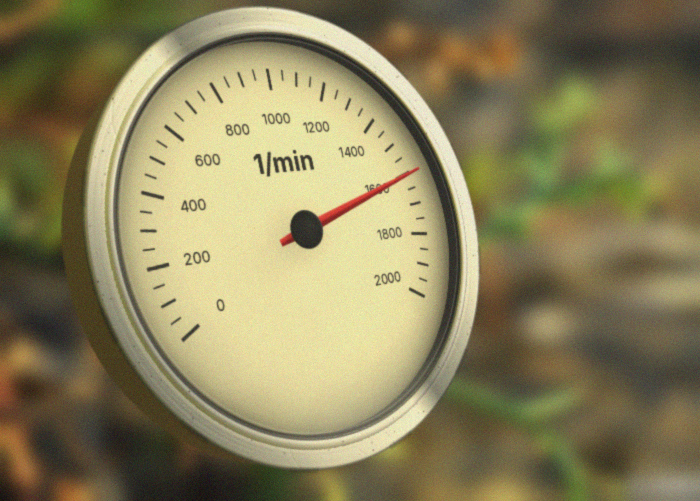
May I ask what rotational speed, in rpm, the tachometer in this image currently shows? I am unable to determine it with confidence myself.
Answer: 1600 rpm
